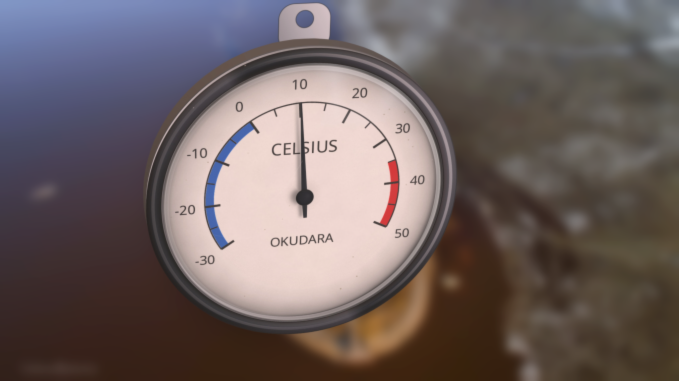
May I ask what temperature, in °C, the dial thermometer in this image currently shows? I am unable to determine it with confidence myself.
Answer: 10 °C
